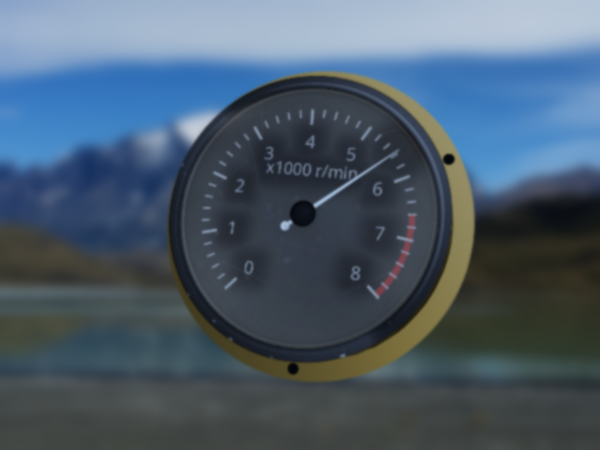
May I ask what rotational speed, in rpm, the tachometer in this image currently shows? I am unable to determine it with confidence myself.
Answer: 5600 rpm
